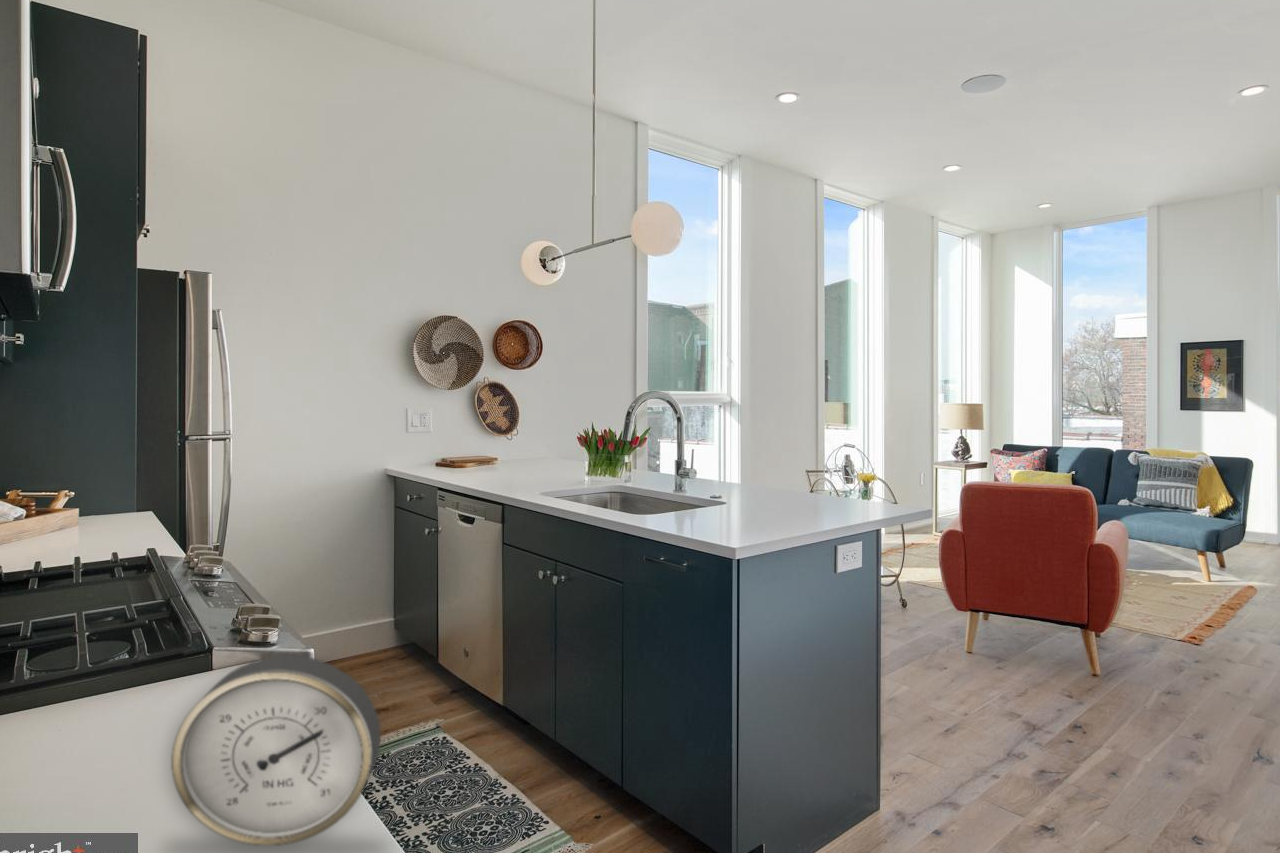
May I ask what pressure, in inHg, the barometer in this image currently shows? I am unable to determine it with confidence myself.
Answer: 30.2 inHg
